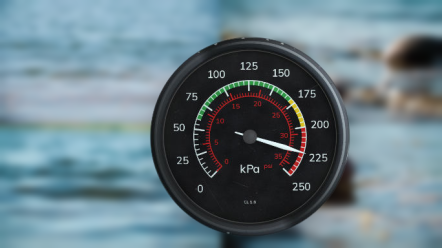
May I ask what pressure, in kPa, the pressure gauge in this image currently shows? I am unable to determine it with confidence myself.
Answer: 225 kPa
